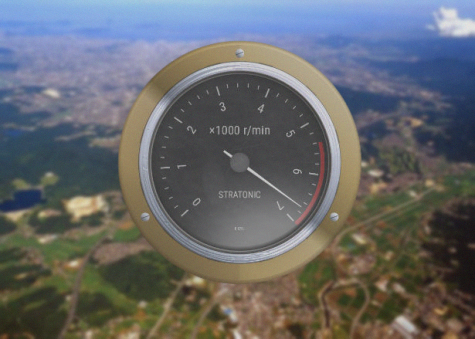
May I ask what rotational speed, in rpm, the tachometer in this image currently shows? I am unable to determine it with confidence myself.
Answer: 6700 rpm
